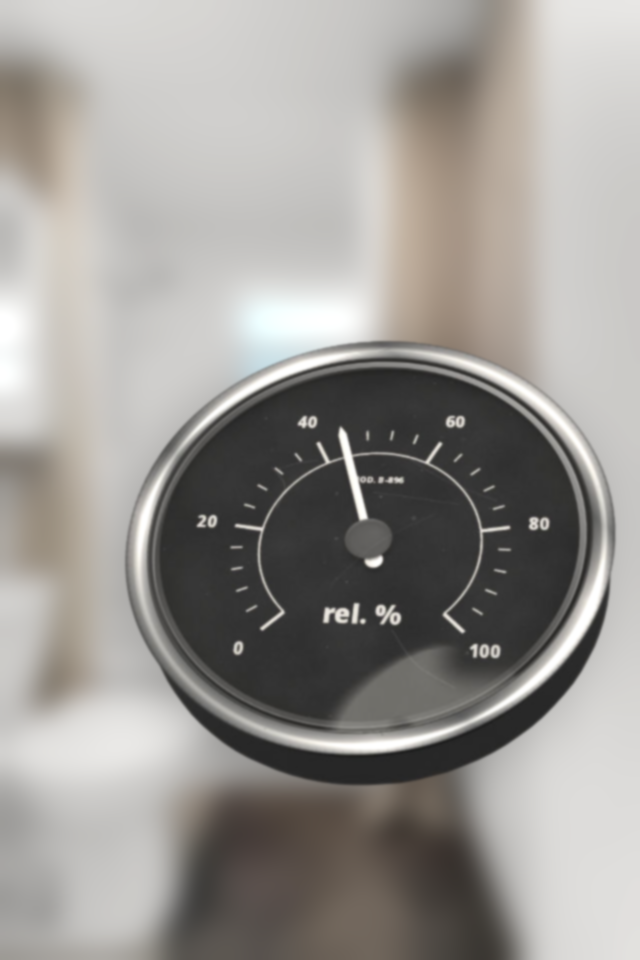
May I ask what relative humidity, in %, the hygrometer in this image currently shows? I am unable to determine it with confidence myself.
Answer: 44 %
